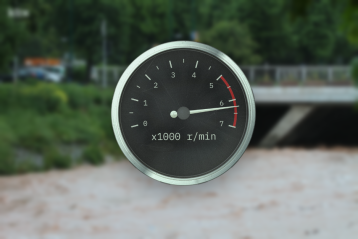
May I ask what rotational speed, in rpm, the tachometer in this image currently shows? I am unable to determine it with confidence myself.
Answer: 6250 rpm
